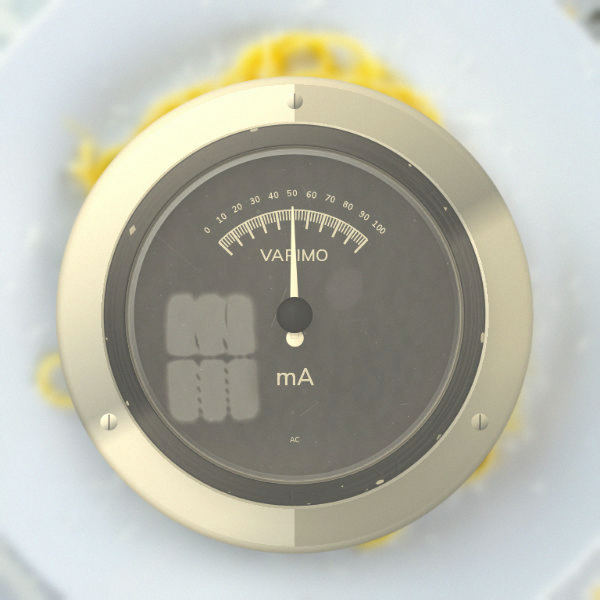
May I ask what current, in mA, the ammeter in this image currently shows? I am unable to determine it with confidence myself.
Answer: 50 mA
